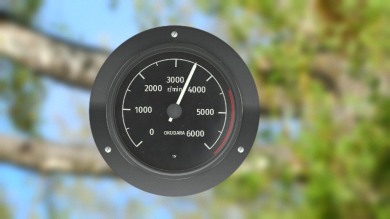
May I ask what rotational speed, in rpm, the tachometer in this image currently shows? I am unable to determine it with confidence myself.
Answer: 3500 rpm
